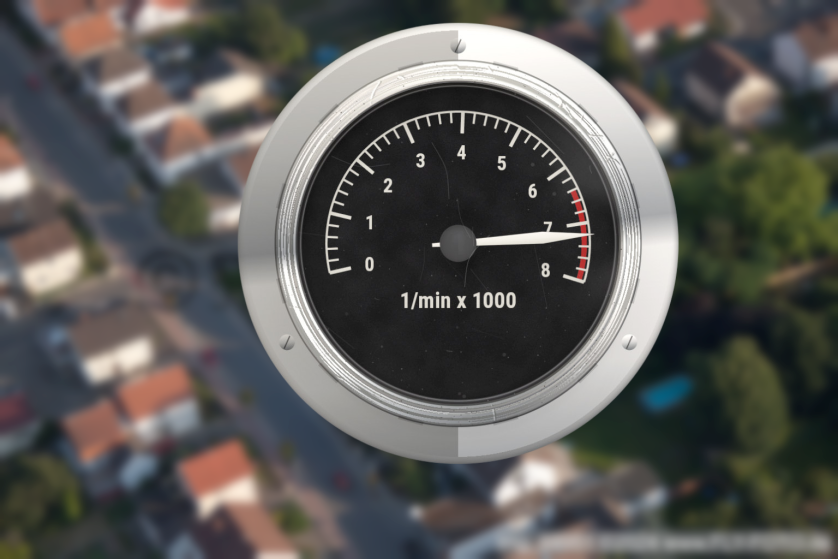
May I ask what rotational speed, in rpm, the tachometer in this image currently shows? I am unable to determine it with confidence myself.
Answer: 7200 rpm
